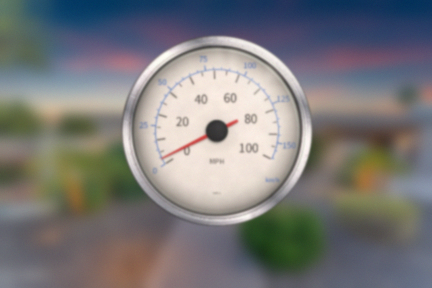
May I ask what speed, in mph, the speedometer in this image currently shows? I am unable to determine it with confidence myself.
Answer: 2.5 mph
